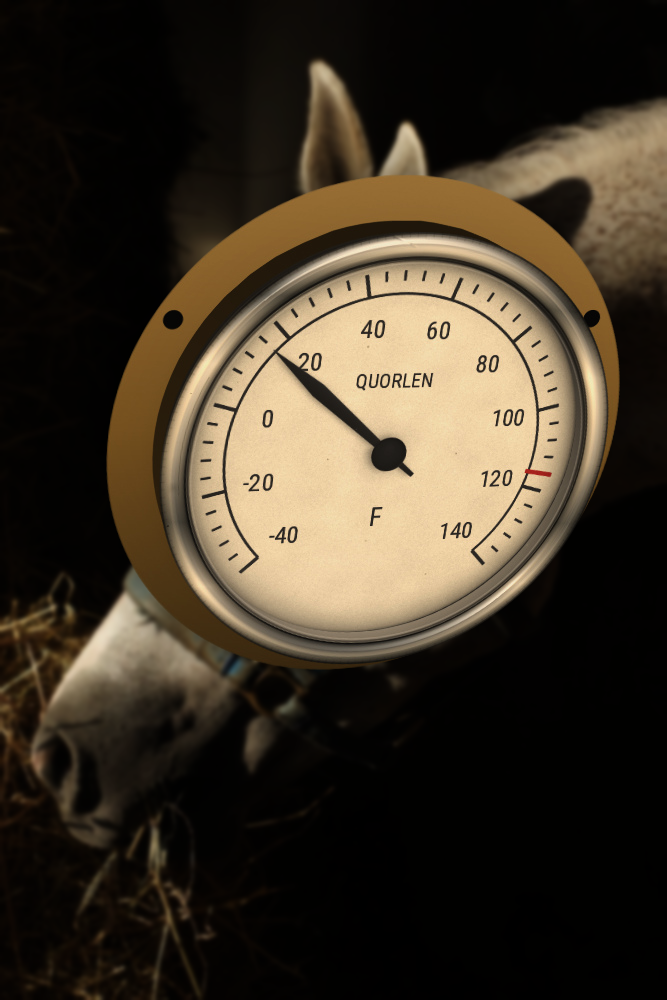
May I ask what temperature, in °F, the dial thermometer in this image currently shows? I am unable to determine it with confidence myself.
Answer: 16 °F
